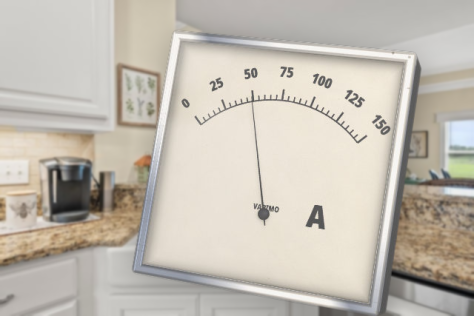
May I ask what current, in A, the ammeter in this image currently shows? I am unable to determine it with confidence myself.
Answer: 50 A
